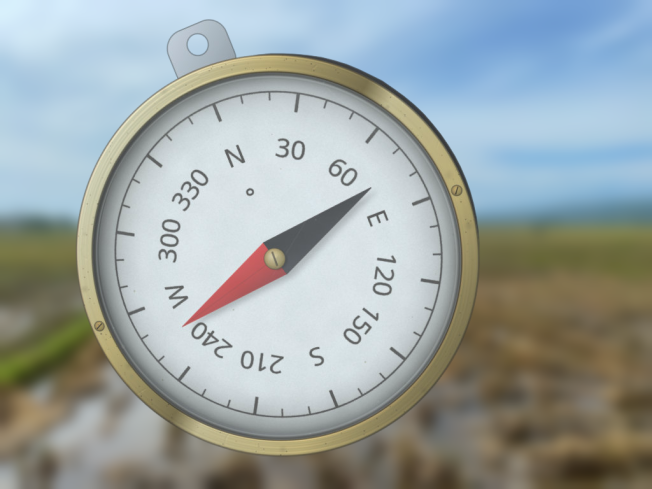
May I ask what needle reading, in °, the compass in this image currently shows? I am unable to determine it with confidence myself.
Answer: 255 °
